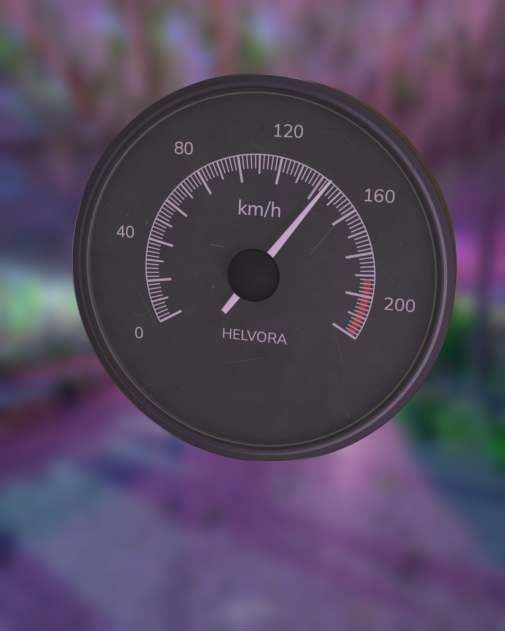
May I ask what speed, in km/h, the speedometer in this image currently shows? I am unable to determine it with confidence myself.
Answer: 144 km/h
